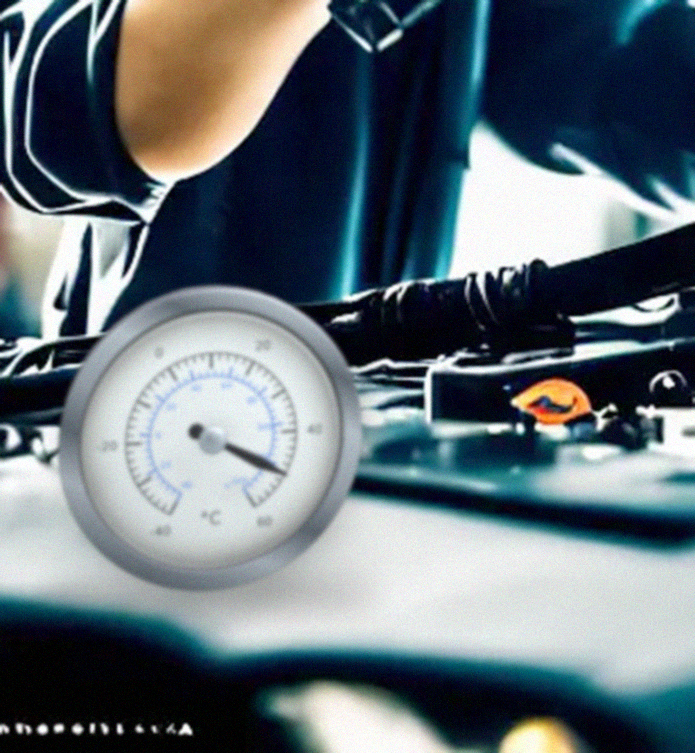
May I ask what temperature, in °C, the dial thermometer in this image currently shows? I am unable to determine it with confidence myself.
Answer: 50 °C
